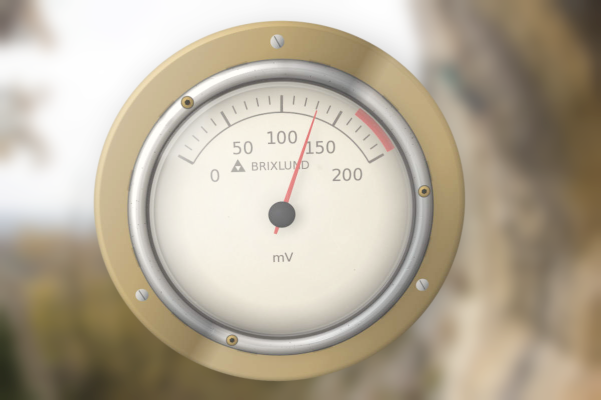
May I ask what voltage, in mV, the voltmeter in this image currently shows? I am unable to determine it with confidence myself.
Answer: 130 mV
